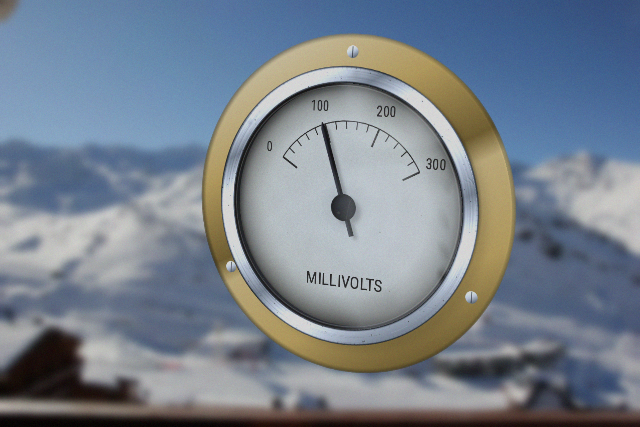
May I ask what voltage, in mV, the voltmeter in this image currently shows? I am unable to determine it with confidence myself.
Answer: 100 mV
